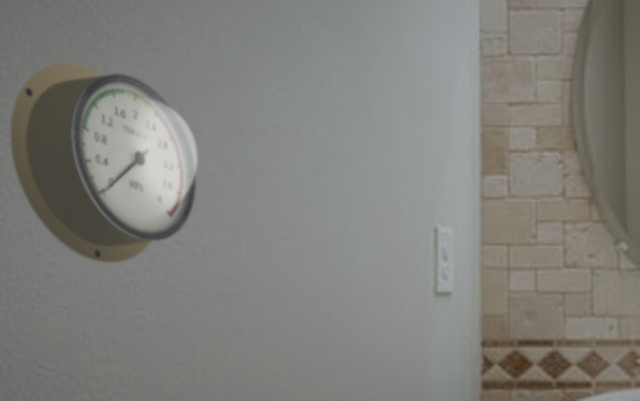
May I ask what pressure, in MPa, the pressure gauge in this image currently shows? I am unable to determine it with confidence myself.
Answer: 0 MPa
